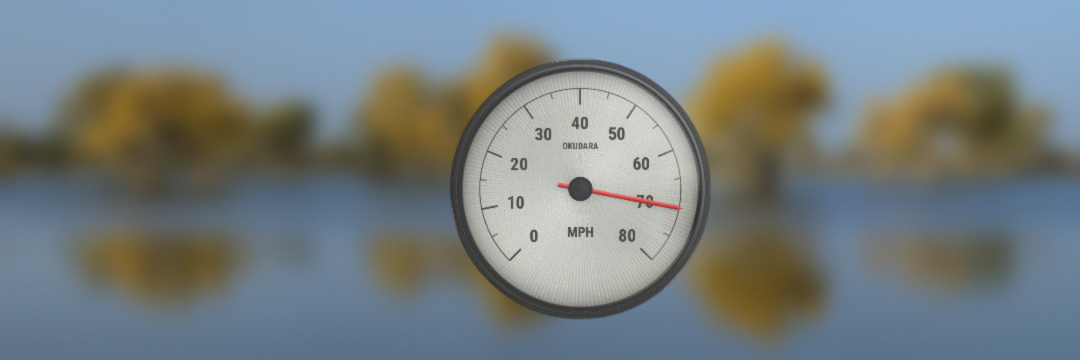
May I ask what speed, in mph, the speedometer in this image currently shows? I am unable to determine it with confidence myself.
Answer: 70 mph
